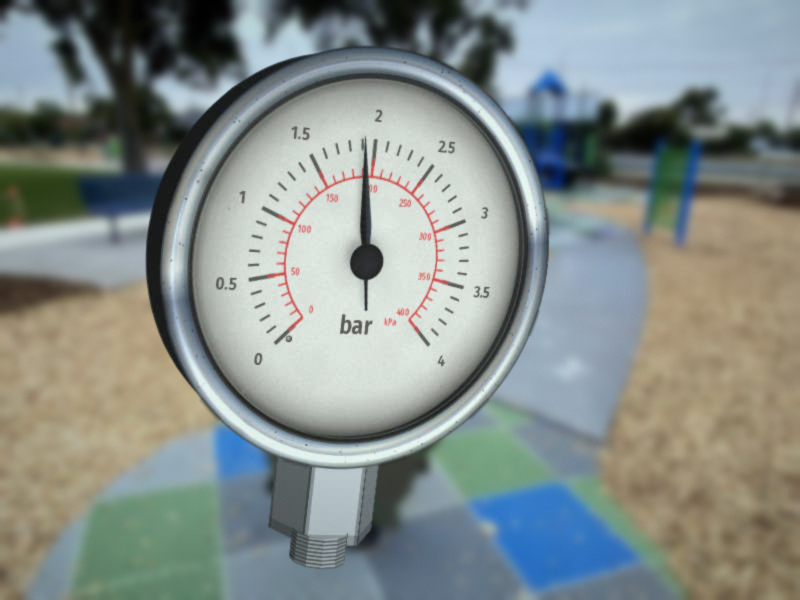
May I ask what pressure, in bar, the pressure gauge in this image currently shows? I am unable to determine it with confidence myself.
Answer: 1.9 bar
